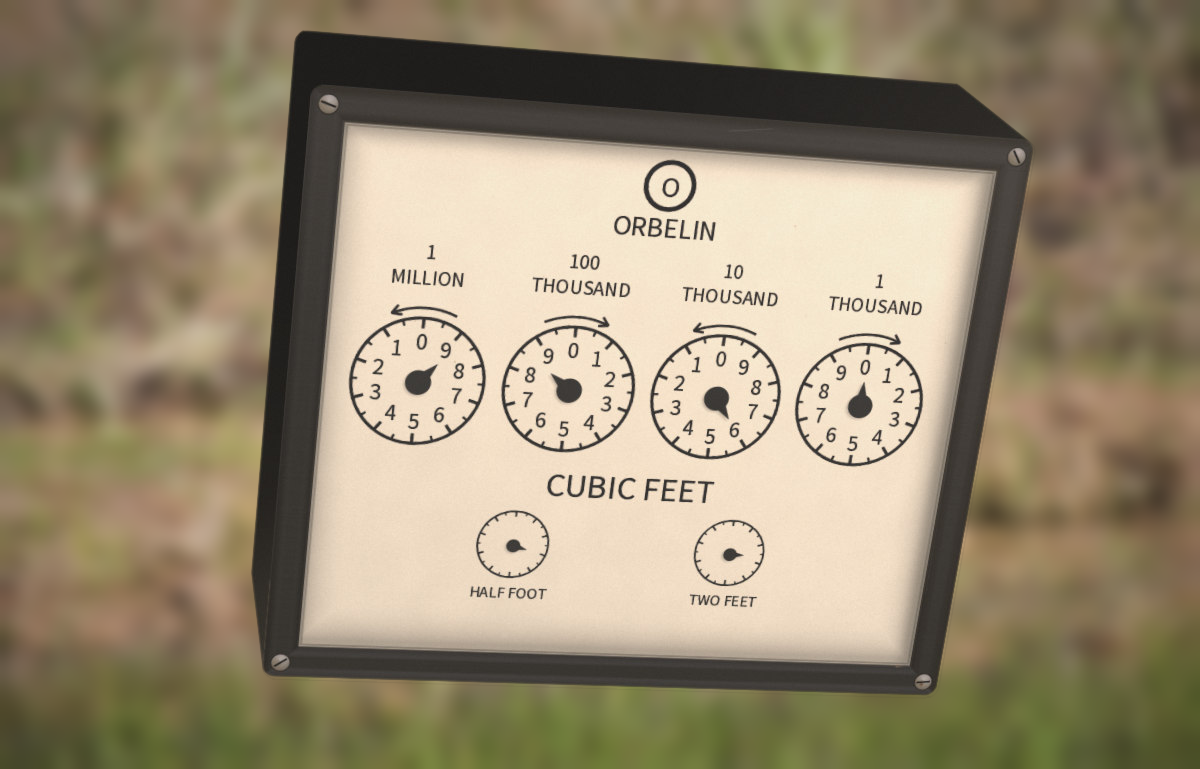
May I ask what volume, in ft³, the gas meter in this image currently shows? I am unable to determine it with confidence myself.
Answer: 886000 ft³
